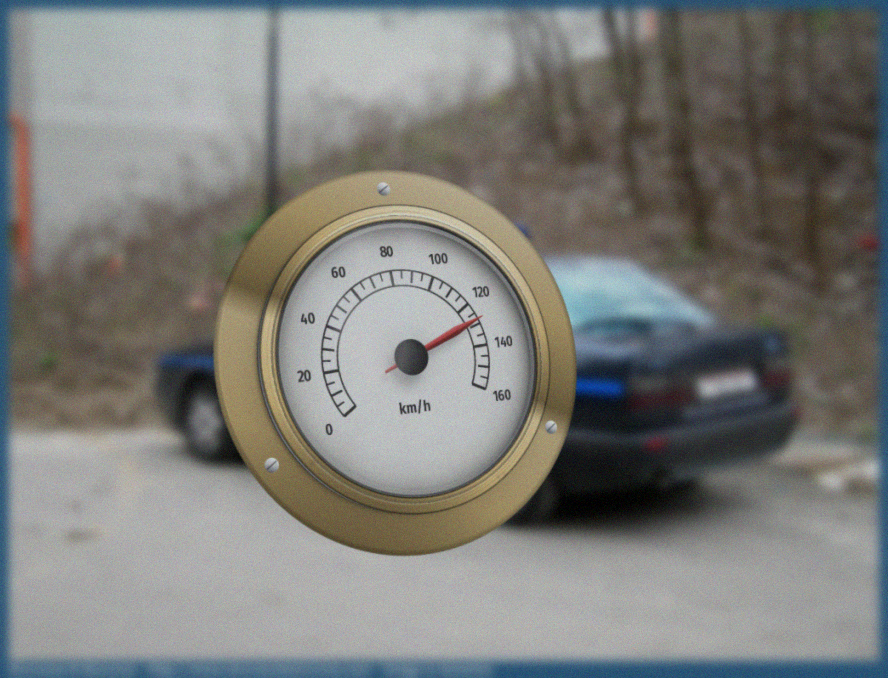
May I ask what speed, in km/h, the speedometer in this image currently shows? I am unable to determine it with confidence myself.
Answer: 127.5 km/h
